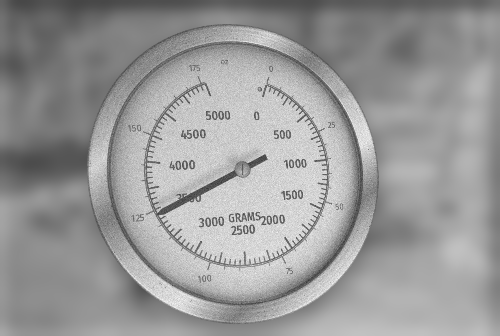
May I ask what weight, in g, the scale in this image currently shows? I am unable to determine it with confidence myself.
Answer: 3500 g
